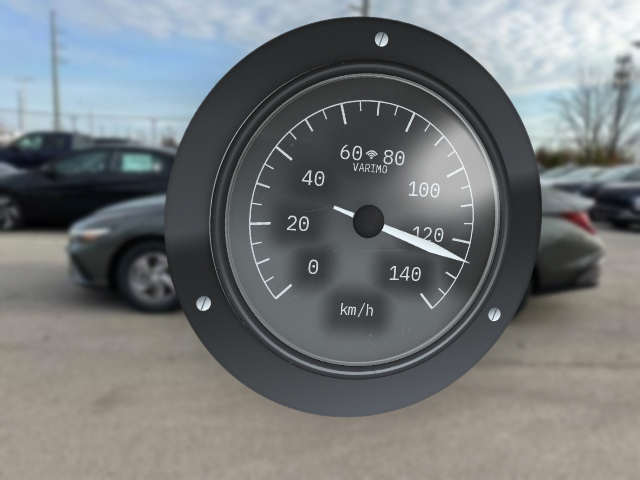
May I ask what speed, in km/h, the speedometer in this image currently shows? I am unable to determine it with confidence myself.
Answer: 125 km/h
